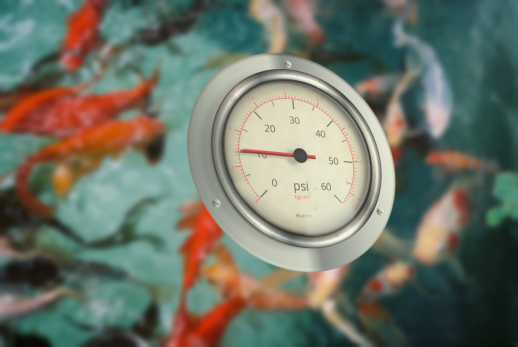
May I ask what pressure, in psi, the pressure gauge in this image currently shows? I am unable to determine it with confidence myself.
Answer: 10 psi
